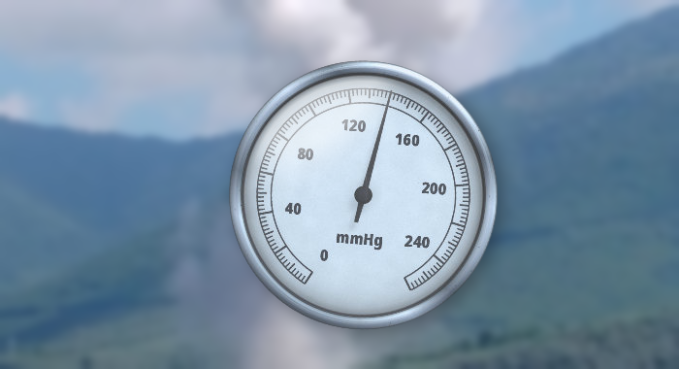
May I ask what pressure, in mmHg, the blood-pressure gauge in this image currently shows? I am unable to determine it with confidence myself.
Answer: 140 mmHg
